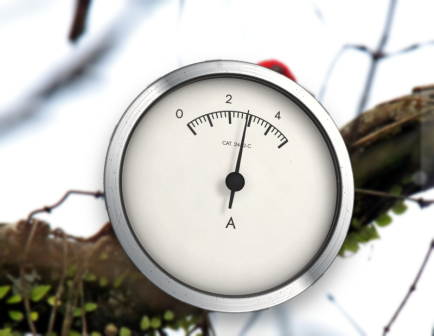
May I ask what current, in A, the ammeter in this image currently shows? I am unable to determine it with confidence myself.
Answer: 2.8 A
